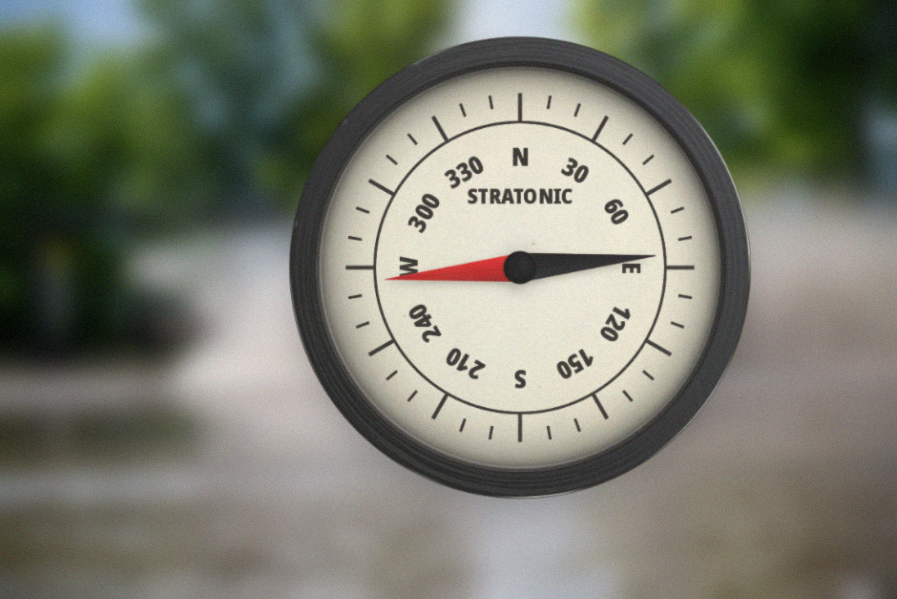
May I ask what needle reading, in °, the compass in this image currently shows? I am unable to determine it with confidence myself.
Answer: 265 °
